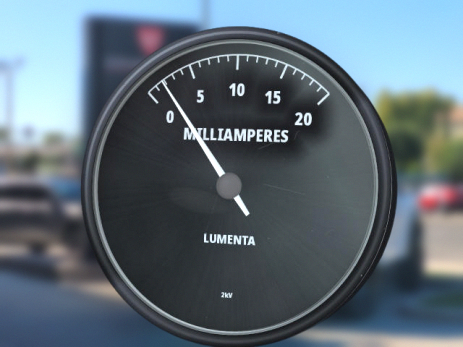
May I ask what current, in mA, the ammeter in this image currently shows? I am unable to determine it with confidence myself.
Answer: 2 mA
